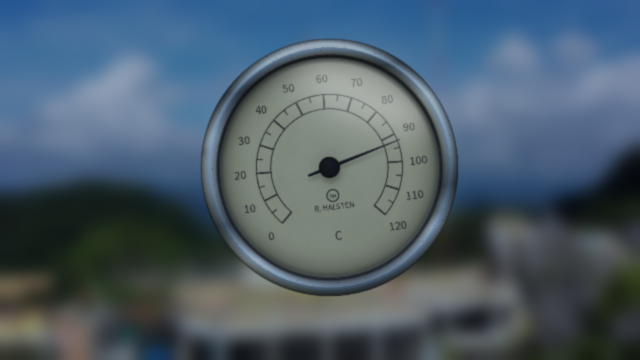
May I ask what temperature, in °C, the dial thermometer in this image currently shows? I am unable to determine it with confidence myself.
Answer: 92.5 °C
